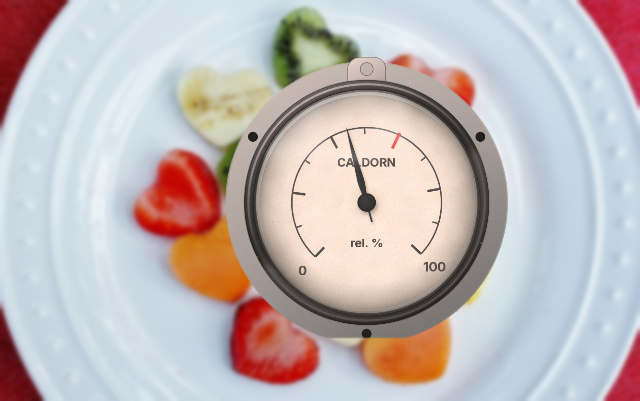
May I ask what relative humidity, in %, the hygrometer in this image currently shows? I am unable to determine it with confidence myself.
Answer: 45 %
